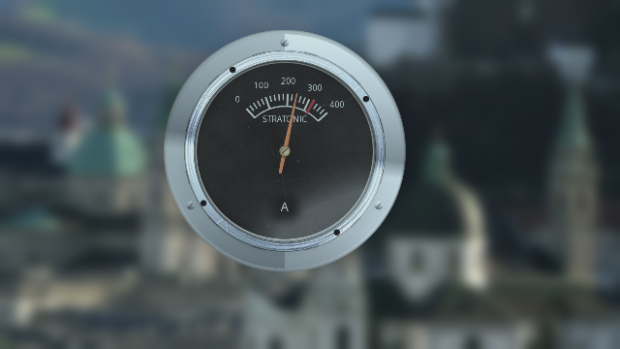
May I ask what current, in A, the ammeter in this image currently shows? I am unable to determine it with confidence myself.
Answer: 240 A
